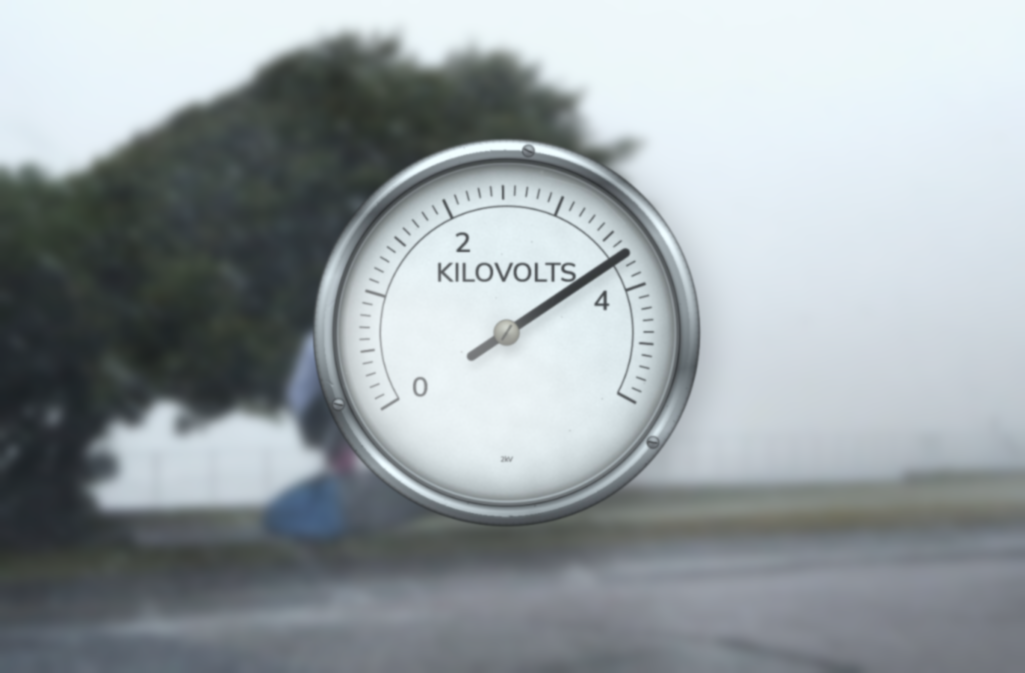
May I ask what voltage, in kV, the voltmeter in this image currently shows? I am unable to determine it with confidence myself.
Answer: 3.7 kV
